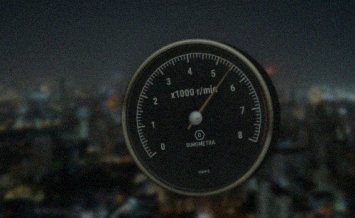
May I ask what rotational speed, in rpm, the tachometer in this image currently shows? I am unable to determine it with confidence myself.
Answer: 5500 rpm
